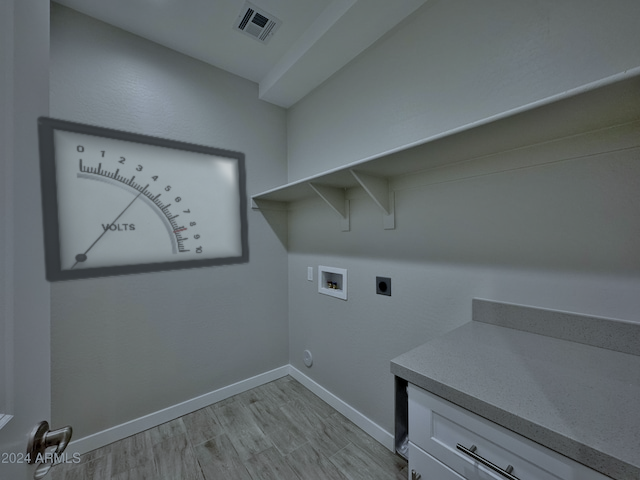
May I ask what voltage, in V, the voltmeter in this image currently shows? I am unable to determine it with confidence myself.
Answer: 4 V
